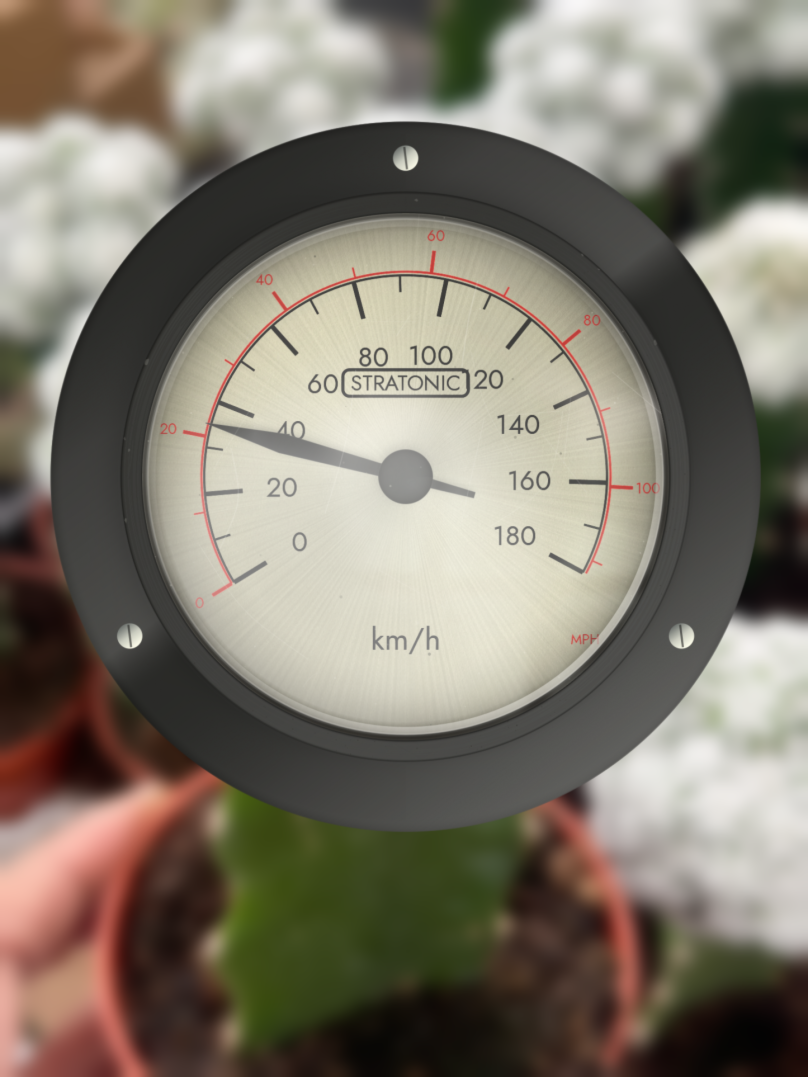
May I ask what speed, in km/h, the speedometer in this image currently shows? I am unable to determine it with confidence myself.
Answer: 35 km/h
